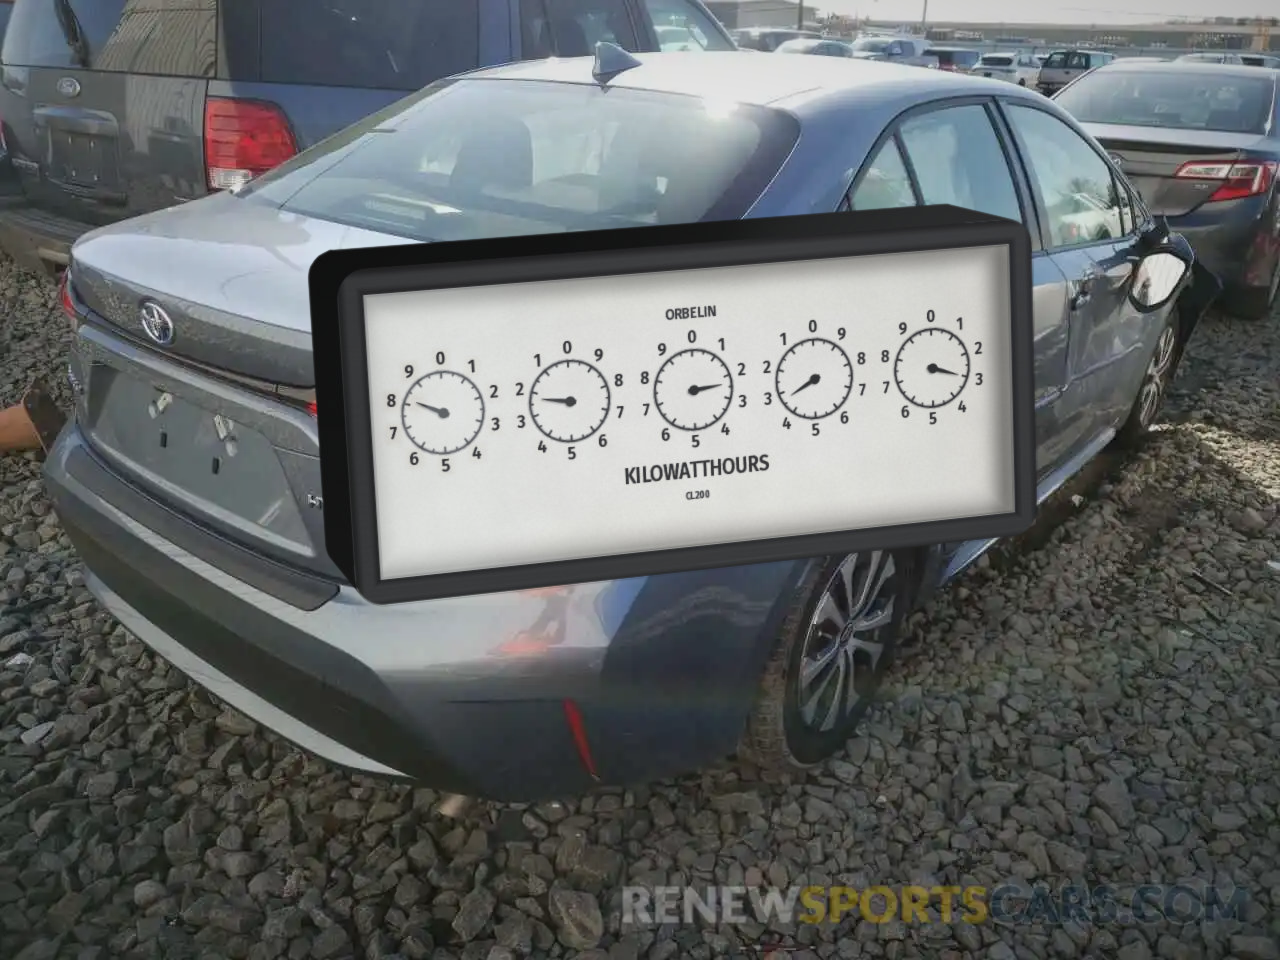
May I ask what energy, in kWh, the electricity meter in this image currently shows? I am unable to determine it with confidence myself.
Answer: 82233 kWh
